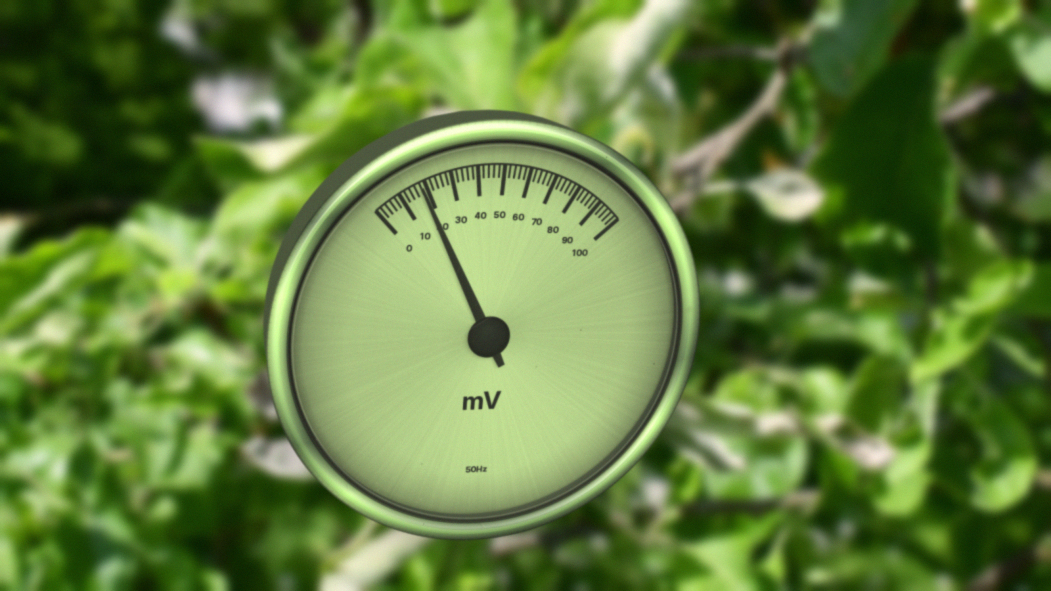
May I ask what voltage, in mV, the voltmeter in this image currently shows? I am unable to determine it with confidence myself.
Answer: 18 mV
